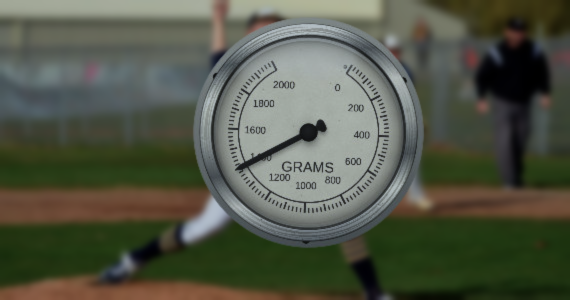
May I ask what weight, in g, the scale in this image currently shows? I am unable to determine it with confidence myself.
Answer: 1400 g
